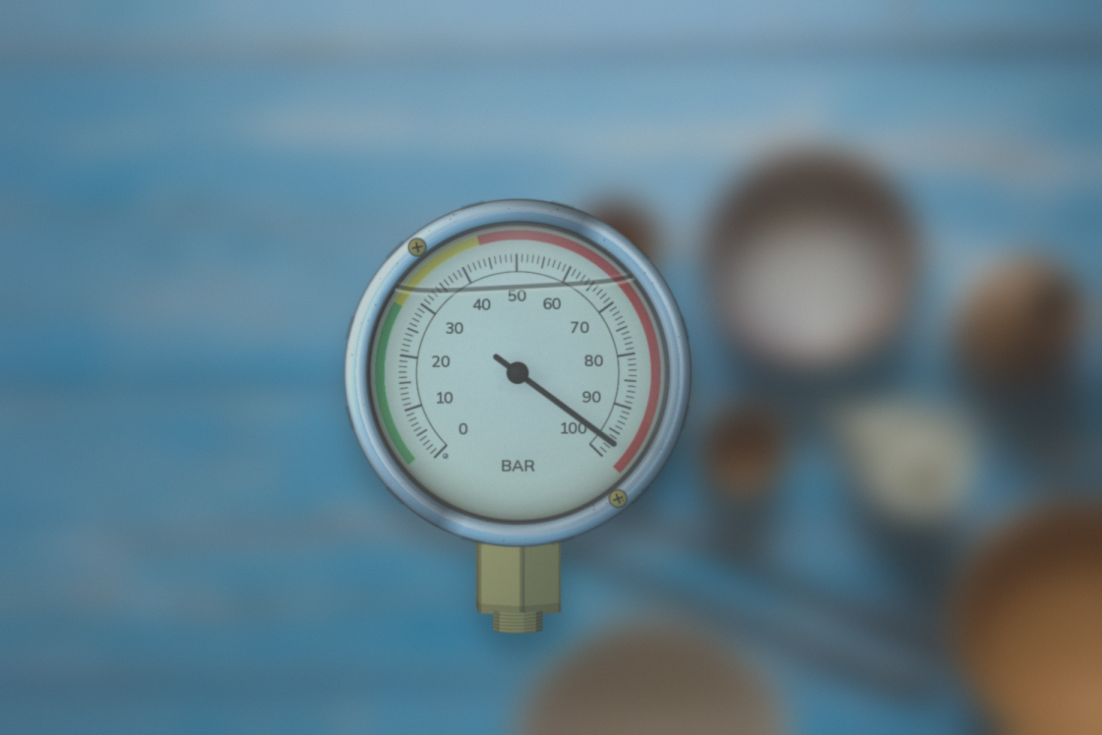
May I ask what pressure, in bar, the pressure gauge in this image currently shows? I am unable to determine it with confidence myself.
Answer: 97 bar
